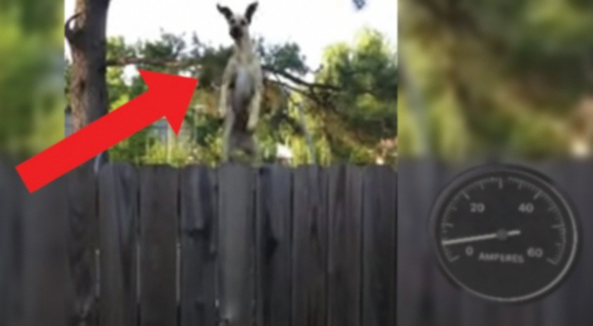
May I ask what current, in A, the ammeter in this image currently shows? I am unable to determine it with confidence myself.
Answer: 5 A
